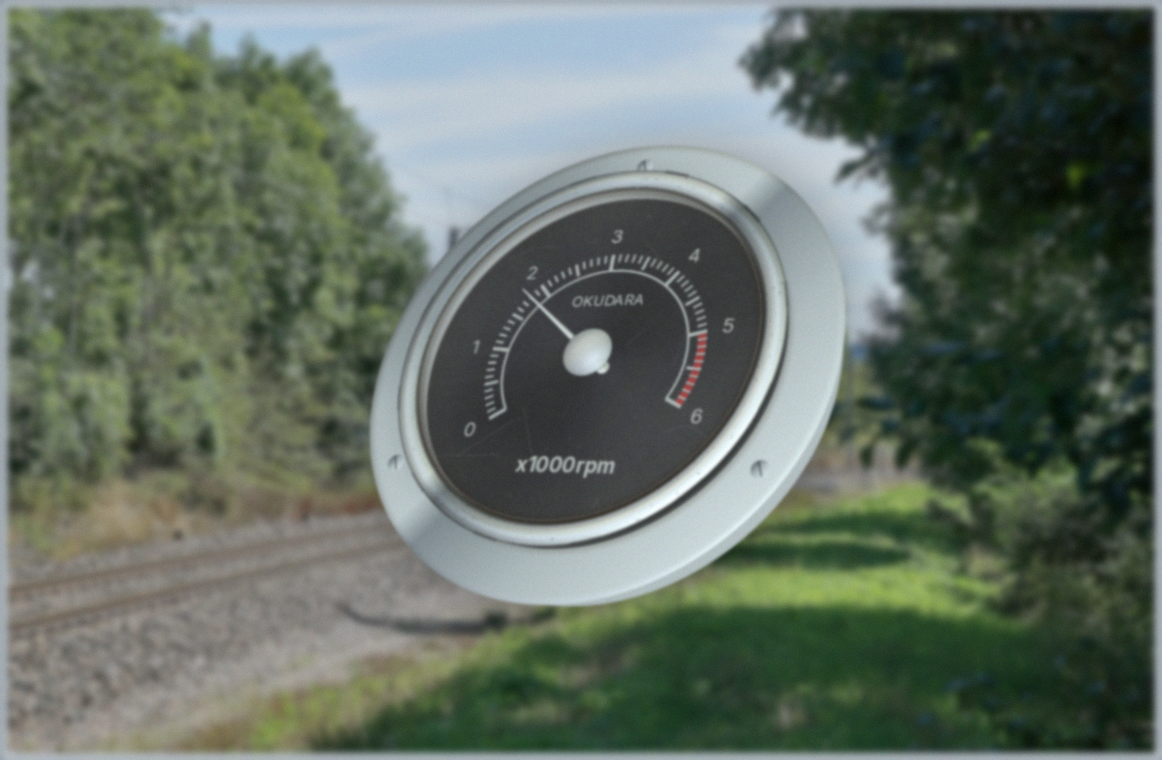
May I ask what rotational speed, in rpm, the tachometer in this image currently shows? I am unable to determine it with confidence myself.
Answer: 1800 rpm
